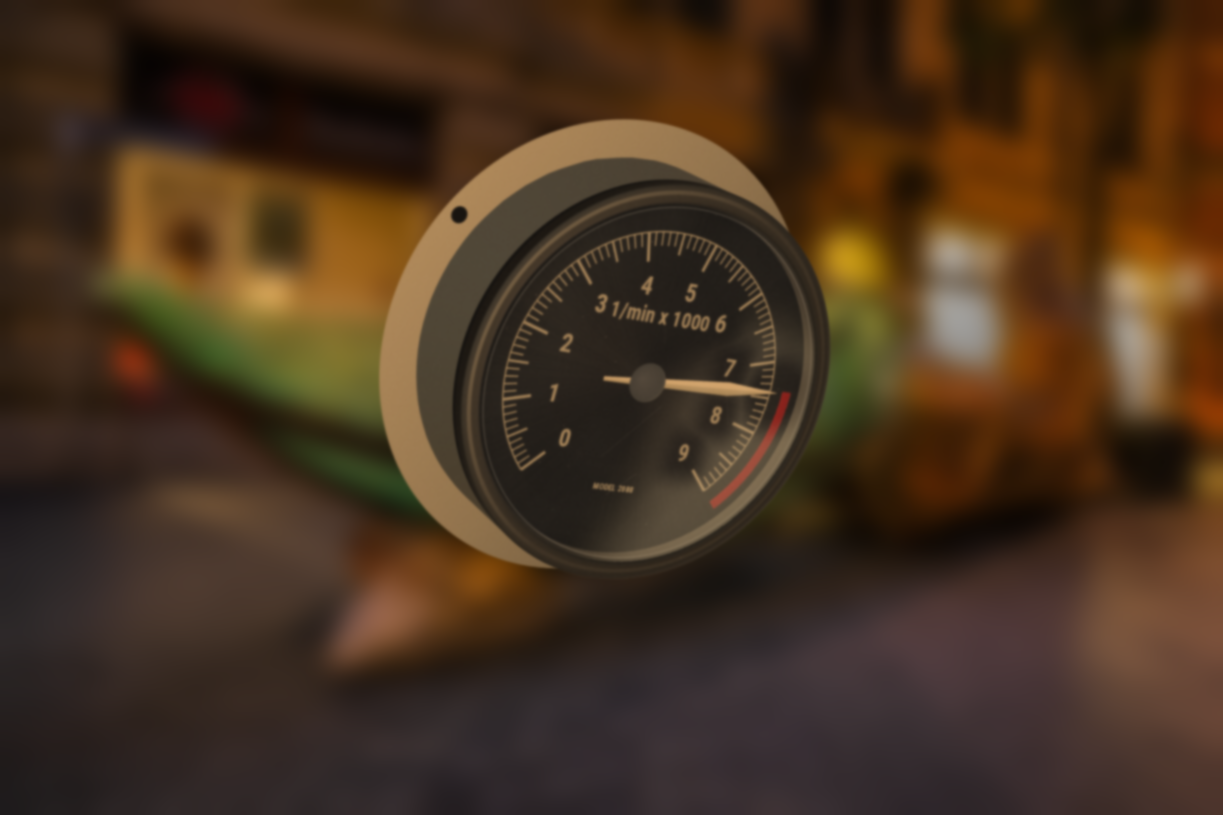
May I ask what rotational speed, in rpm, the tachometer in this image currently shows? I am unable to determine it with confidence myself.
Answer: 7400 rpm
